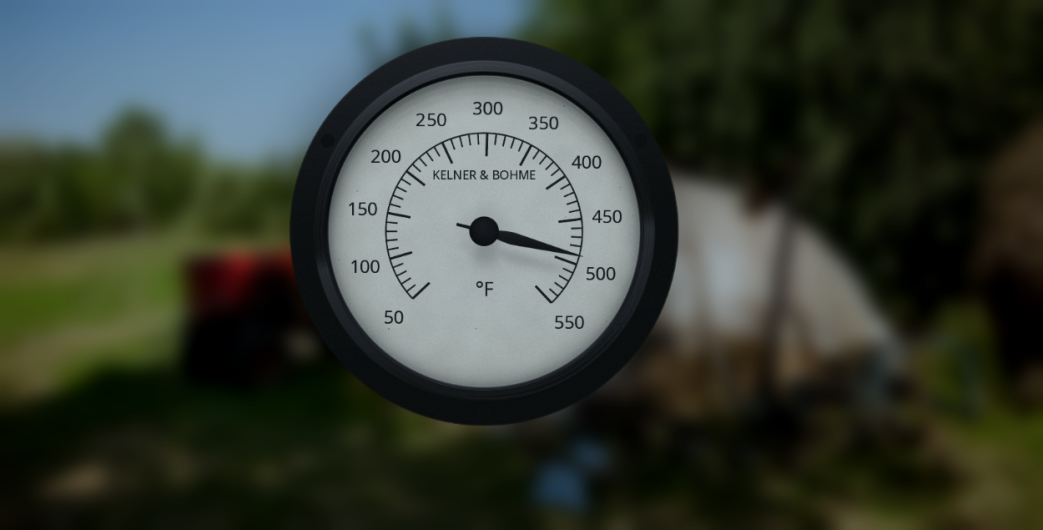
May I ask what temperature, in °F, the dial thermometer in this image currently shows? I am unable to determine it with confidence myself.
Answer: 490 °F
